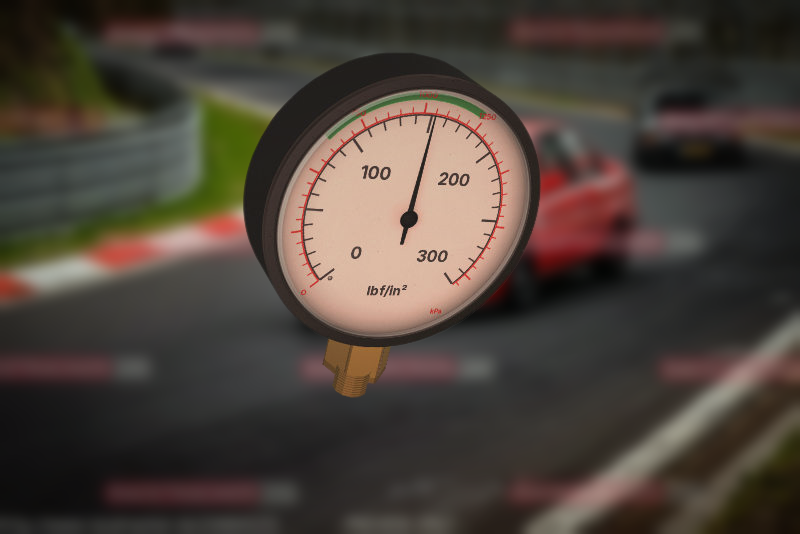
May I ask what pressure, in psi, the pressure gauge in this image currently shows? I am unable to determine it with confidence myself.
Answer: 150 psi
